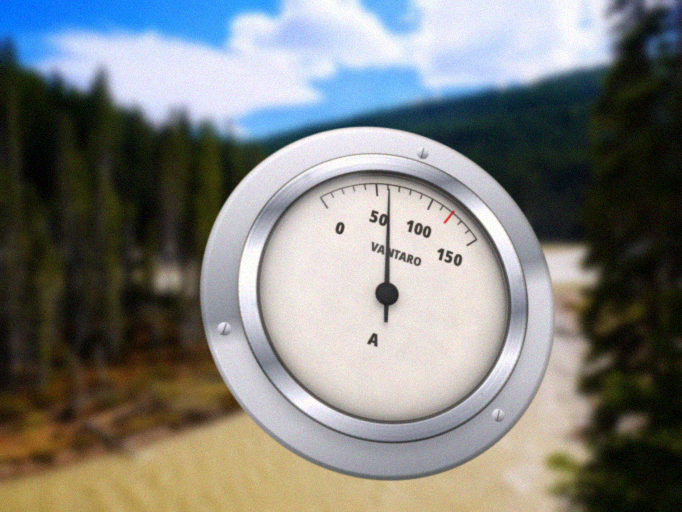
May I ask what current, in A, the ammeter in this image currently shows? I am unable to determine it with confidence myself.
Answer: 60 A
